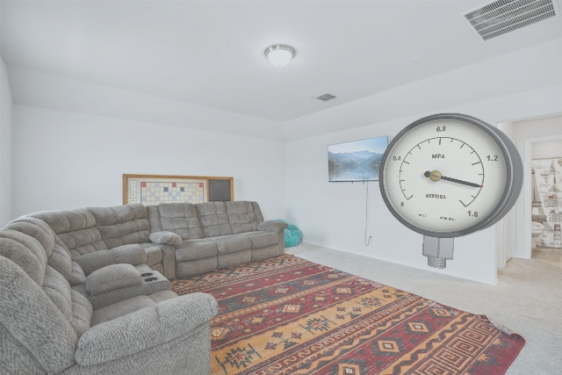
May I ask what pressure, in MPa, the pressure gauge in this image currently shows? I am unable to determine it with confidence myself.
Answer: 1.4 MPa
